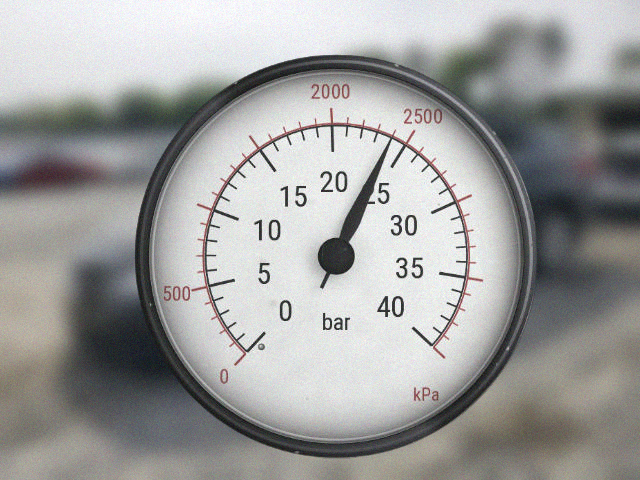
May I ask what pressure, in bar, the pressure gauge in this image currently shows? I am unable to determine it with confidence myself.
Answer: 24 bar
